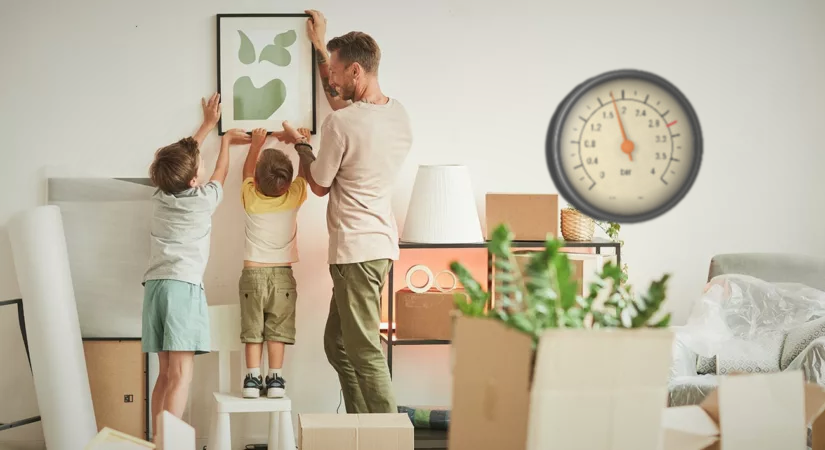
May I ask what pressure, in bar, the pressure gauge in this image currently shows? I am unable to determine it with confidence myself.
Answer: 1.8 bar
